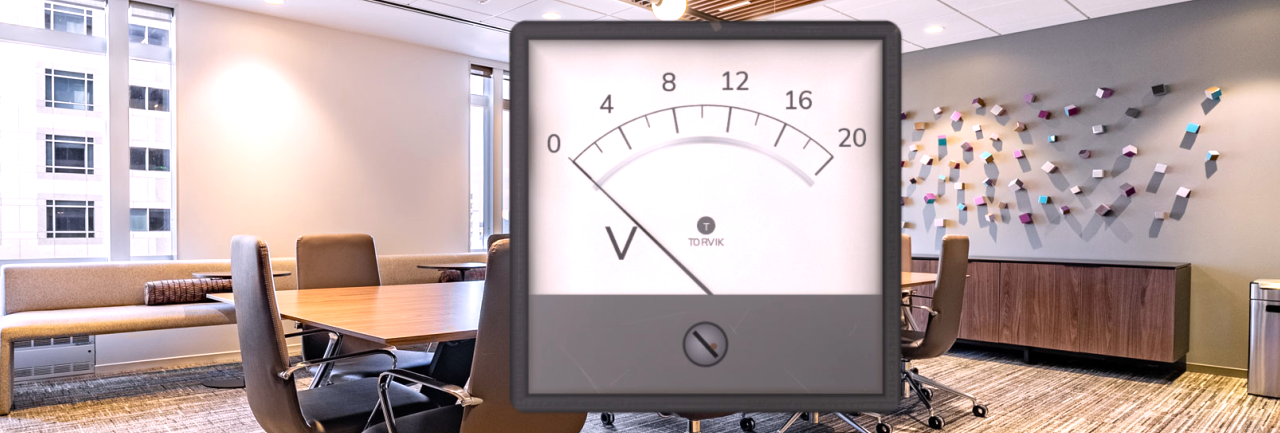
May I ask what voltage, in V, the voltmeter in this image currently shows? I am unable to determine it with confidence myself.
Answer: 0 V
